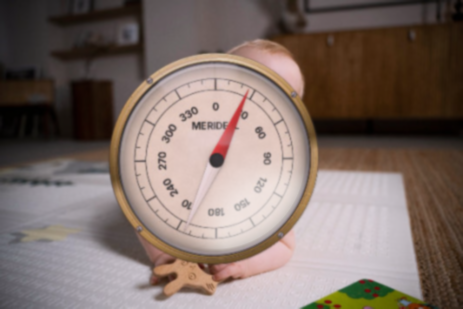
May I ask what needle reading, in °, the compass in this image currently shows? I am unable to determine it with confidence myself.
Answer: 25 °
